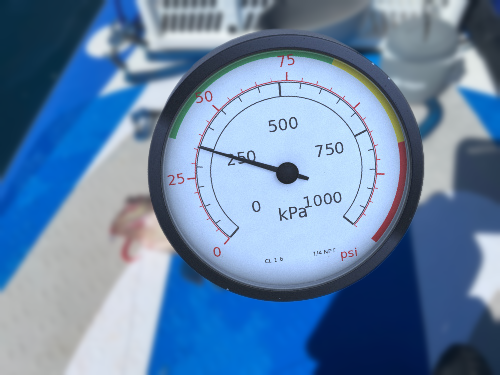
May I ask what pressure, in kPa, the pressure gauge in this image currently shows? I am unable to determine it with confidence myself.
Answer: 250 kPa
